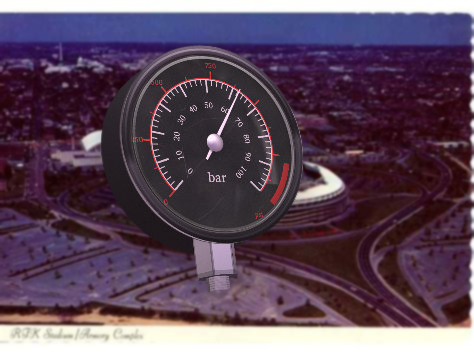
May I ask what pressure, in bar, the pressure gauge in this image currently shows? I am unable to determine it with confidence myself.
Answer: 62 bar
